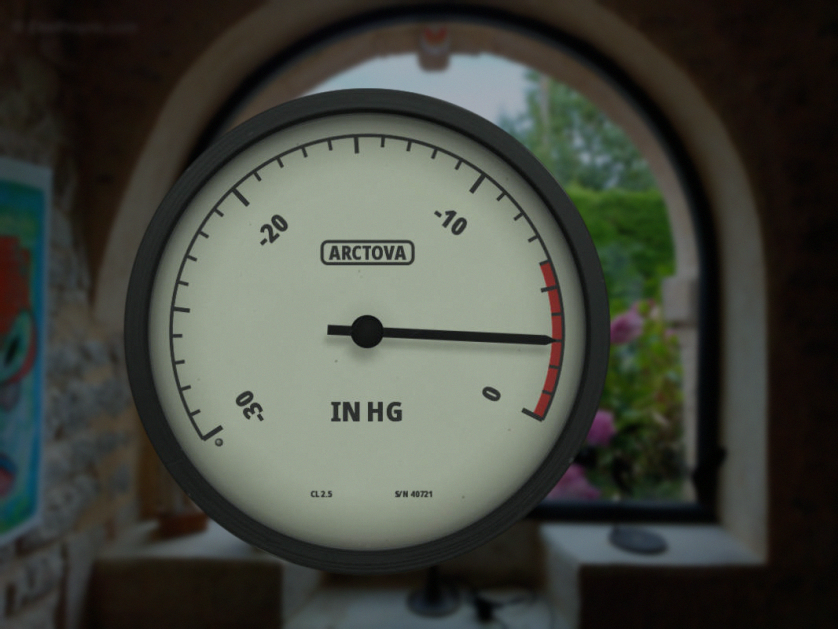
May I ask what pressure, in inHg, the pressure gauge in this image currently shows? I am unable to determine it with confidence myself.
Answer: -3 inHg
